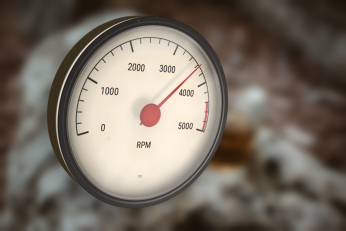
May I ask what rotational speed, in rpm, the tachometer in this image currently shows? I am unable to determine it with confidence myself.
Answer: 3600 rpm
